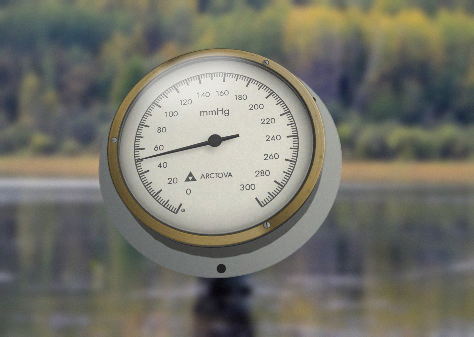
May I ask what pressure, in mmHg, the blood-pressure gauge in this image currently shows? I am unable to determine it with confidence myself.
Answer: 50 mmHg
